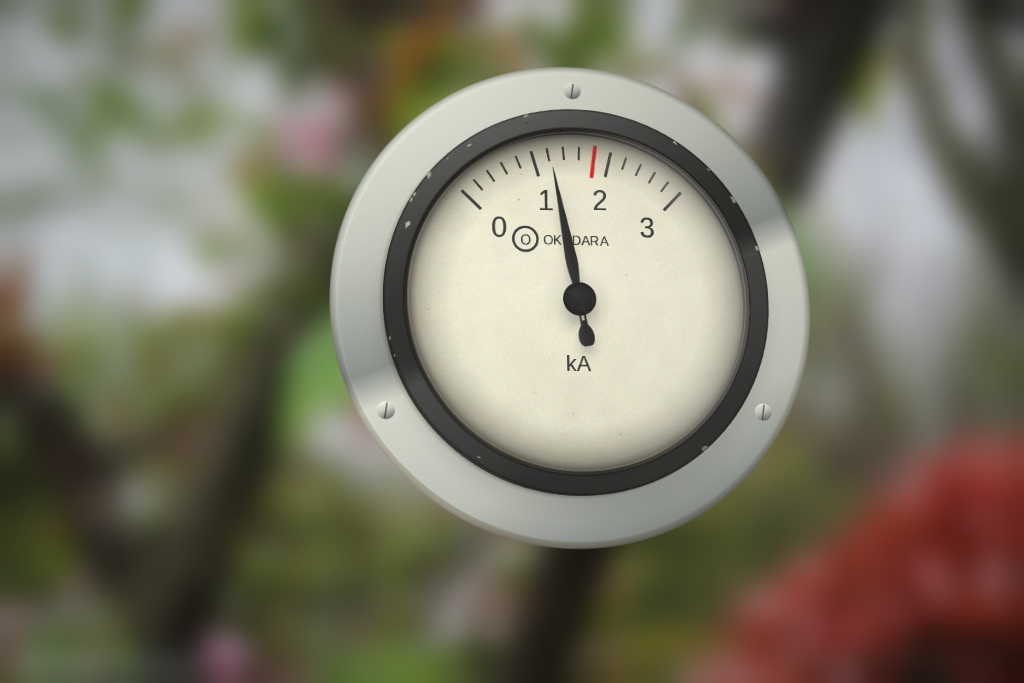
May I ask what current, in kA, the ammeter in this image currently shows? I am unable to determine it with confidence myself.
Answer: 1.2 kA
